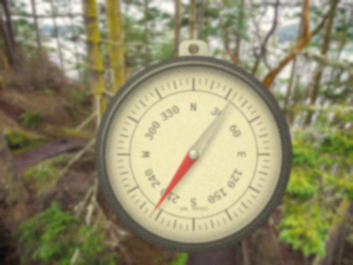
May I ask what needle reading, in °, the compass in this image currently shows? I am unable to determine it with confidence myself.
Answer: 215 °
